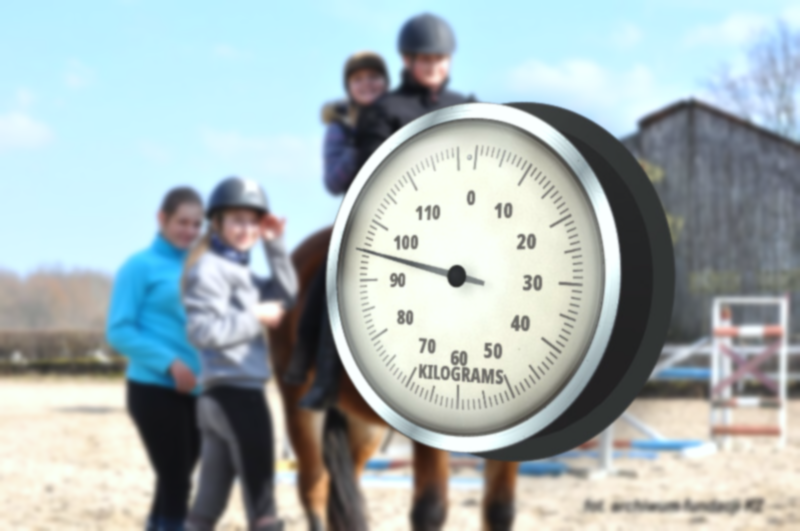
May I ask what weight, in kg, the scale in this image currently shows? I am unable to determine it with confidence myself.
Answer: 95 kg
